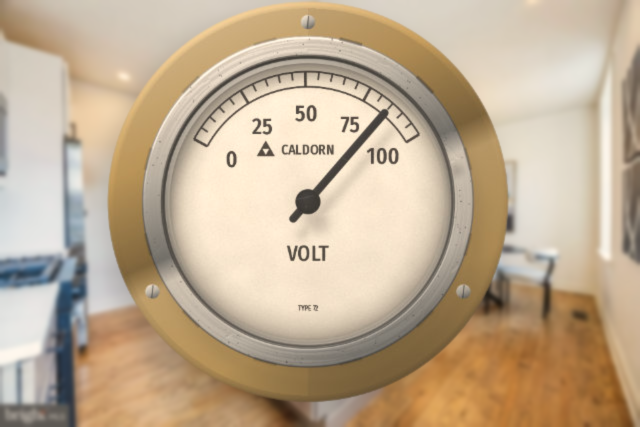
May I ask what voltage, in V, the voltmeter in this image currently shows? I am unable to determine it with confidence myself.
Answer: 85 V
